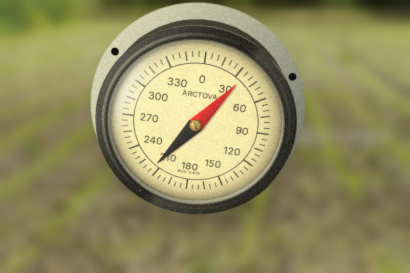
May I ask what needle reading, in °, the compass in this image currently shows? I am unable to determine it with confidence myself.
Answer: 35 °
